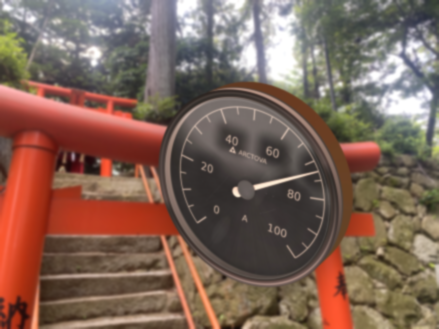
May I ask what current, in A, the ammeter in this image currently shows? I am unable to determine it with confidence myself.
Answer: 72.5 A
